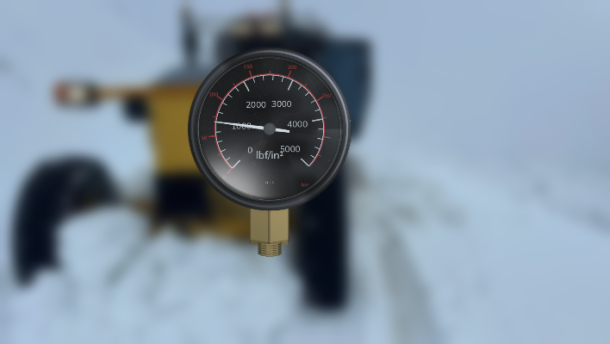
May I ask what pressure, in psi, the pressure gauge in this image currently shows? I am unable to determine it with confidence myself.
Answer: 1000 psi
